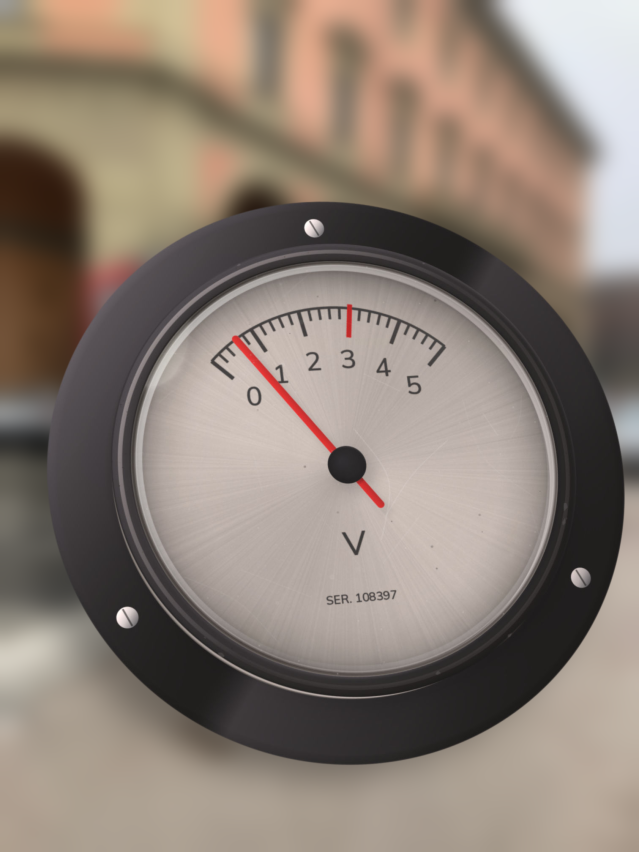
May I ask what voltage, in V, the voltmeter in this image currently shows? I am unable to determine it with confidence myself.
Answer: 0.6 V
